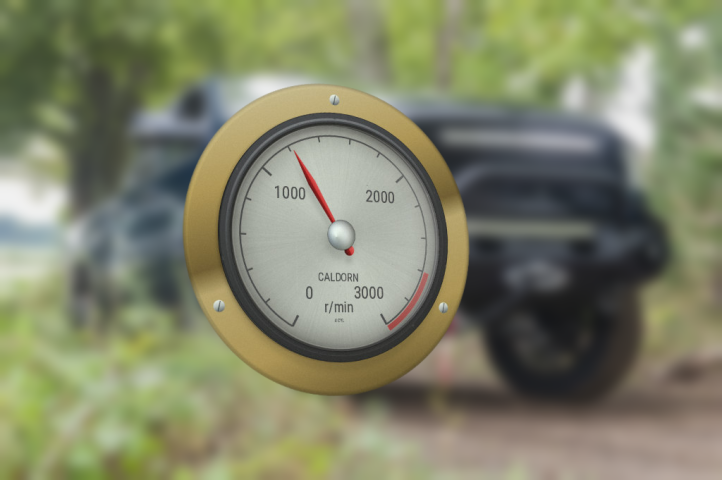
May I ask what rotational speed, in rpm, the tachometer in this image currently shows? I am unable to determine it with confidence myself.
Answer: 1200 rpm
